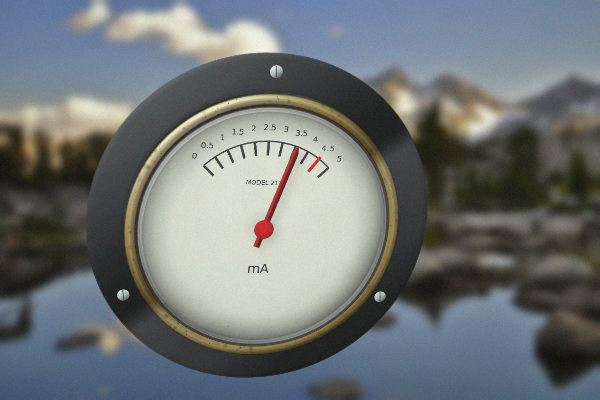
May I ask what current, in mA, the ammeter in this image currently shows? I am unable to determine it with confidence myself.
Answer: 3.5 mA
